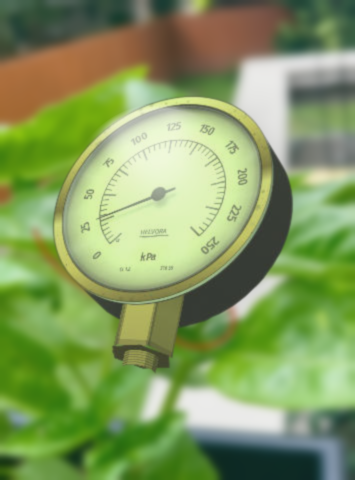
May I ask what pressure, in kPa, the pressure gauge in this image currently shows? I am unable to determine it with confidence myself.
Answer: 25 kPa
